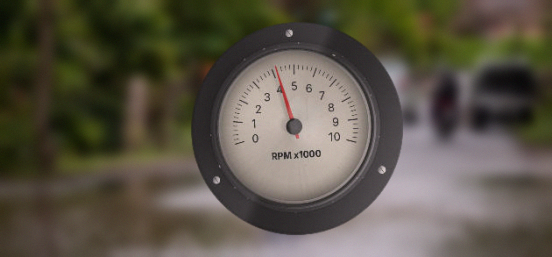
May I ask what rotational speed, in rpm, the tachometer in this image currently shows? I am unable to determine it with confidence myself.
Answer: 4200 rpm
